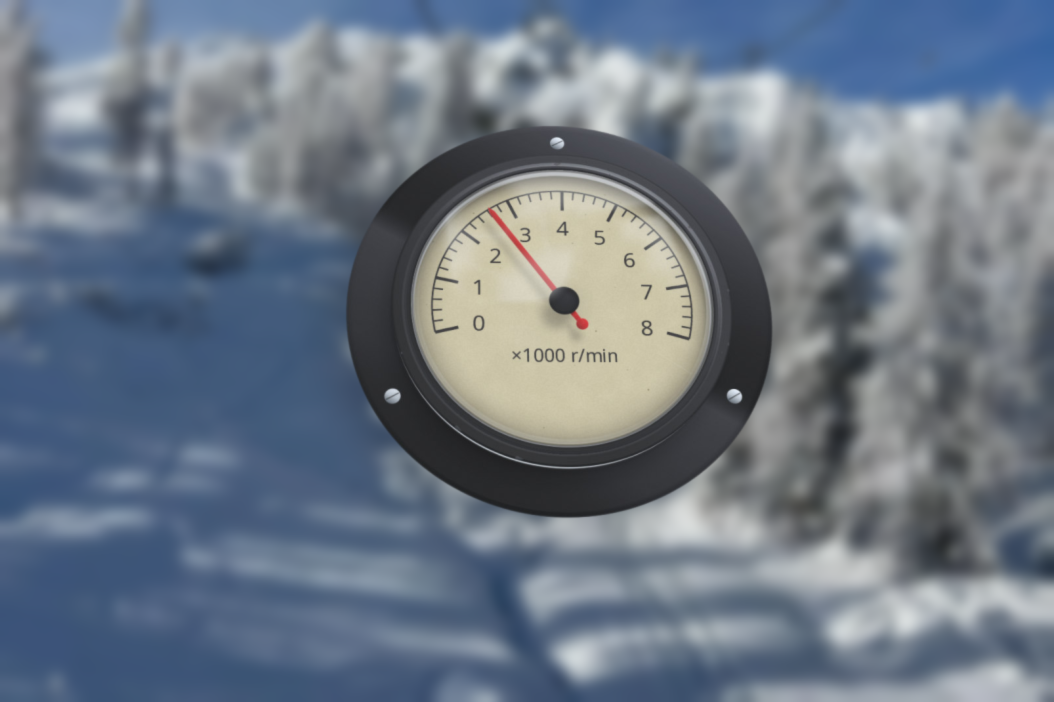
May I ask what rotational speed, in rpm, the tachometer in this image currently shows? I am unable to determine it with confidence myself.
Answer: 2600 rpm
